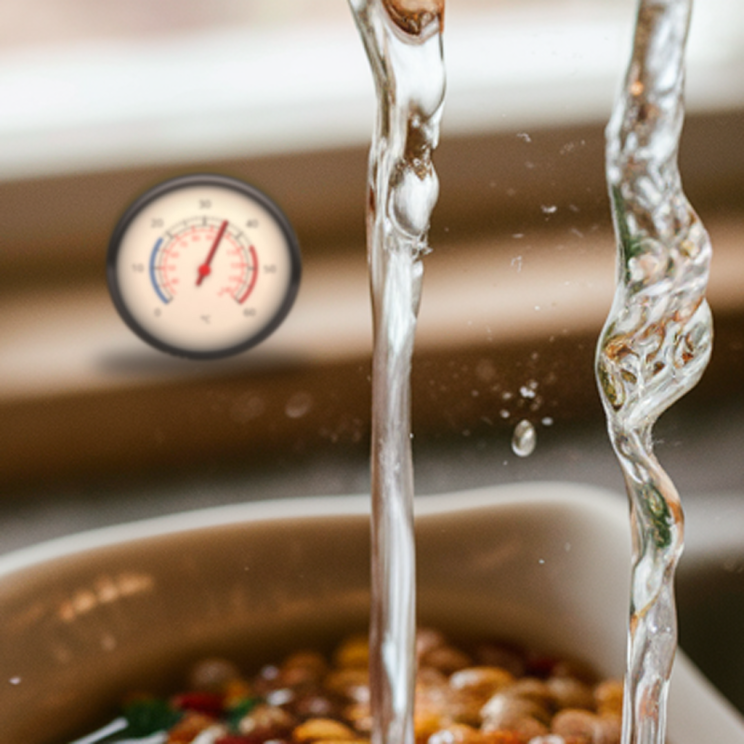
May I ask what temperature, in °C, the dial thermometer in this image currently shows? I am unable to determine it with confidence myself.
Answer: 35 °C
